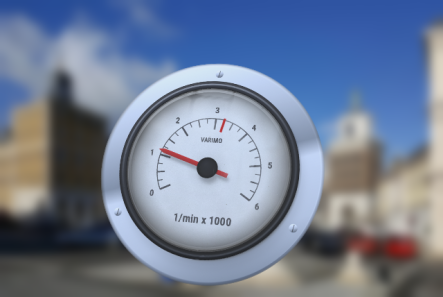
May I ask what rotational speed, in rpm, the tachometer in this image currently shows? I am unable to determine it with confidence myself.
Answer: 1125 rpm
